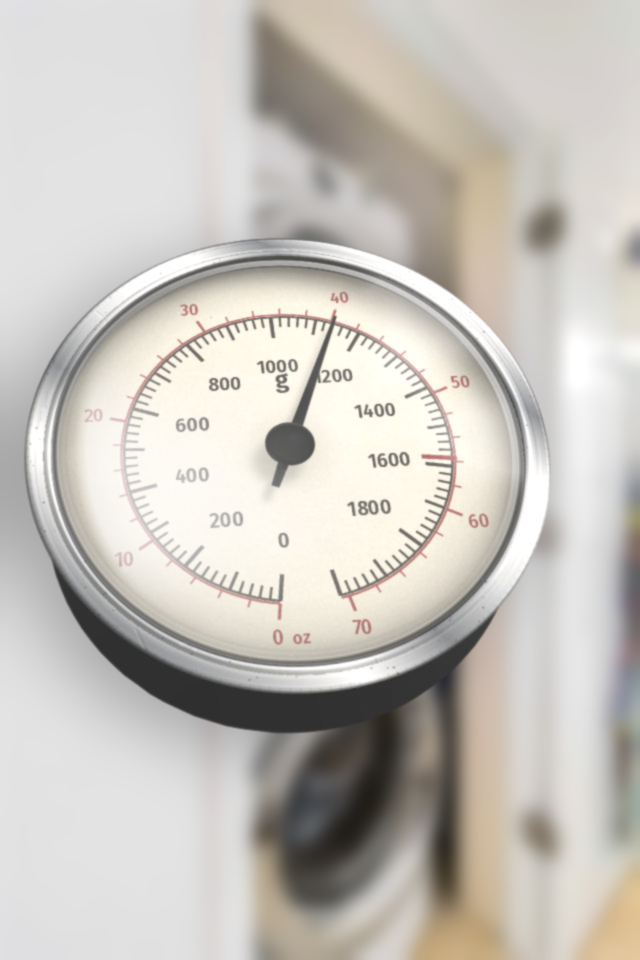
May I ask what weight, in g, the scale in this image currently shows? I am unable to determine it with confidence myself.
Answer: 1140 g
